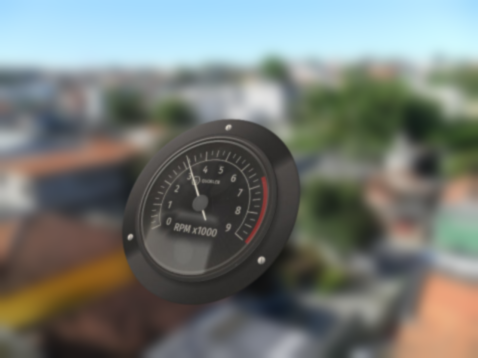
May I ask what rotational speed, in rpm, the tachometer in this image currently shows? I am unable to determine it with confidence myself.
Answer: 3250 rpm
